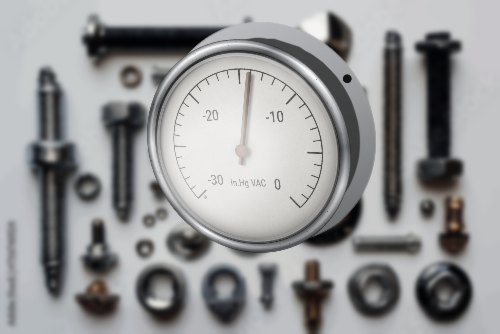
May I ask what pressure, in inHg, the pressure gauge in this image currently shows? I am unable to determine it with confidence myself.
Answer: -14 inHg
